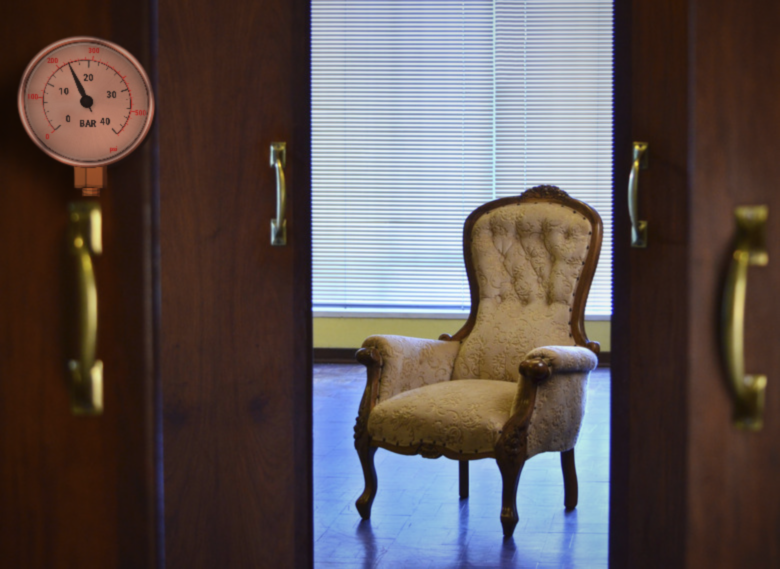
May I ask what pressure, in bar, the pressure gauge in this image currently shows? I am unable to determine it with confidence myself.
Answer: 16 bar
